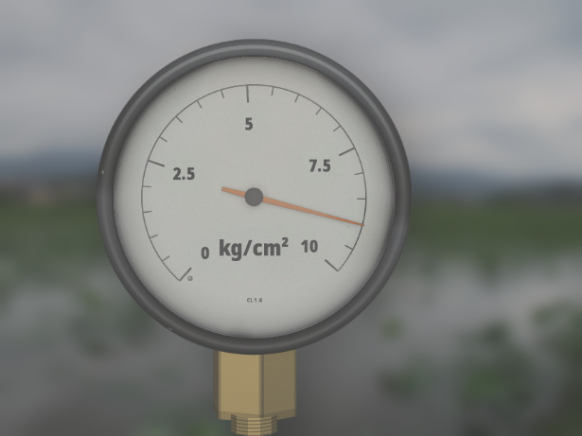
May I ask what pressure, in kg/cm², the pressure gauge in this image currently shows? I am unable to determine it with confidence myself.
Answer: 9 kg/cm²
